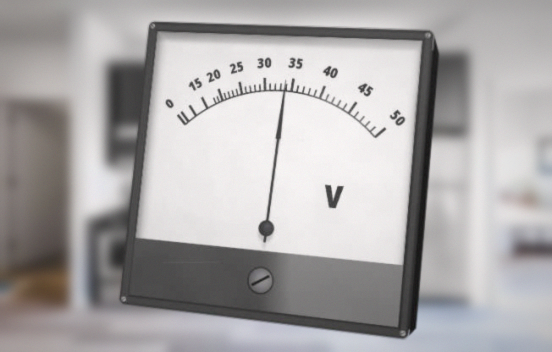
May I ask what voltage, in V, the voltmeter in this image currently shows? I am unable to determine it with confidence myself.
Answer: 34 V
